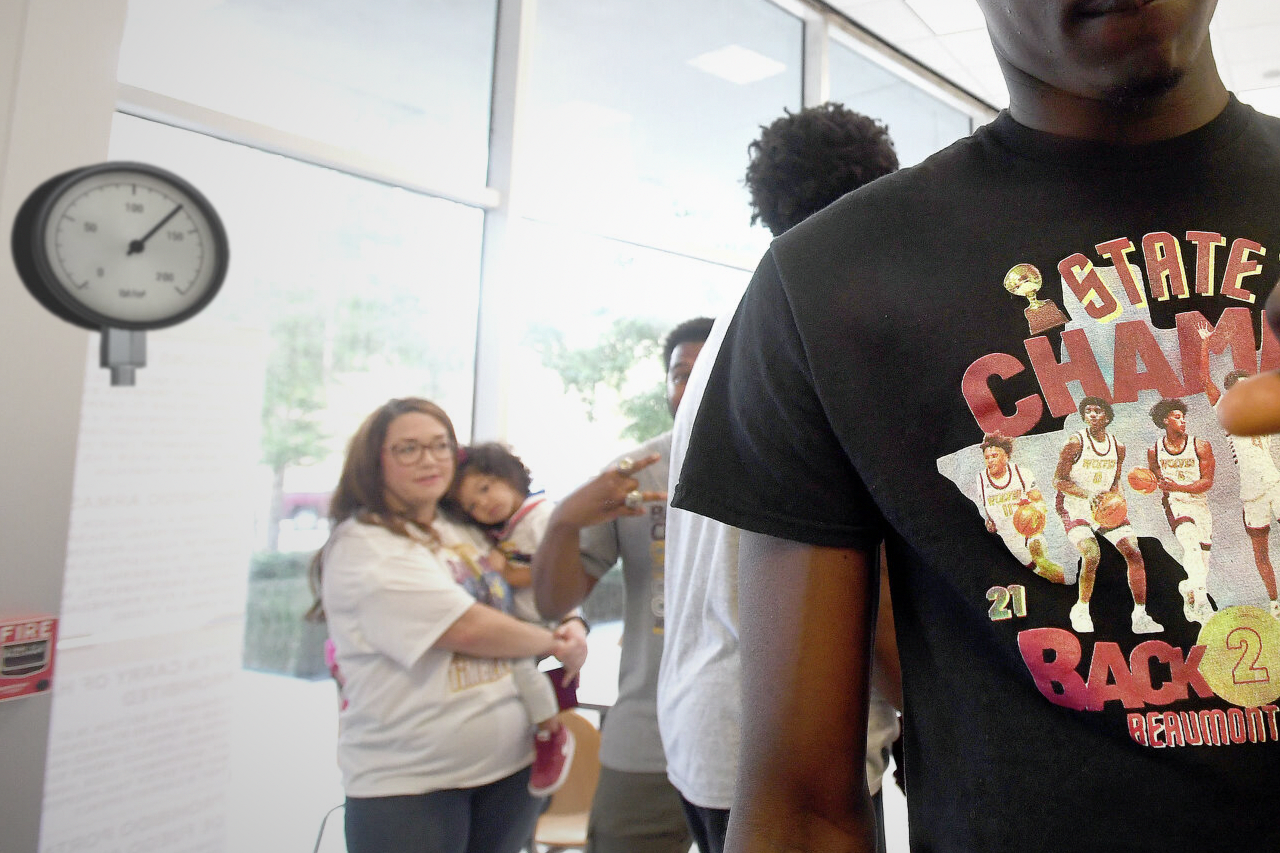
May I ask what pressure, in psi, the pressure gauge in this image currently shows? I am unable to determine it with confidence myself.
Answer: 130 psi
